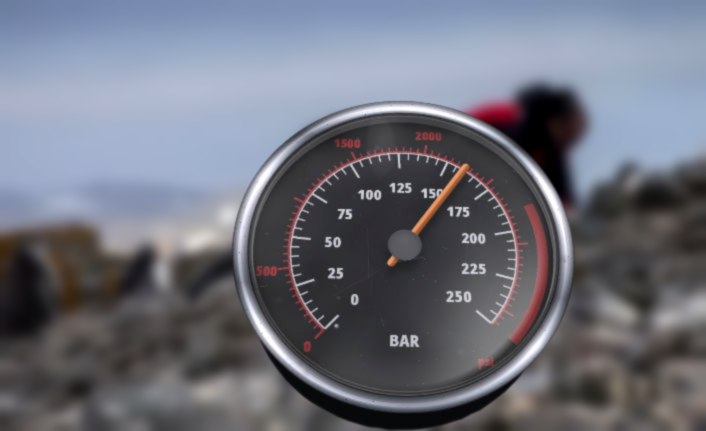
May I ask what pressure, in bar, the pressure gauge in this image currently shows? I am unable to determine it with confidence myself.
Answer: 160 bar
